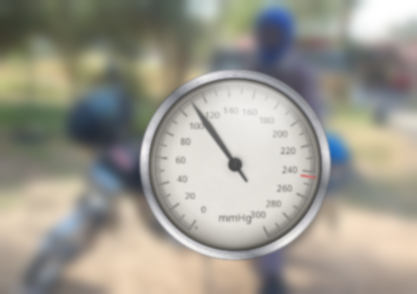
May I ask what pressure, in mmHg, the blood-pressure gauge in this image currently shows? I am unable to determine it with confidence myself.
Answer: 110 mmHg
